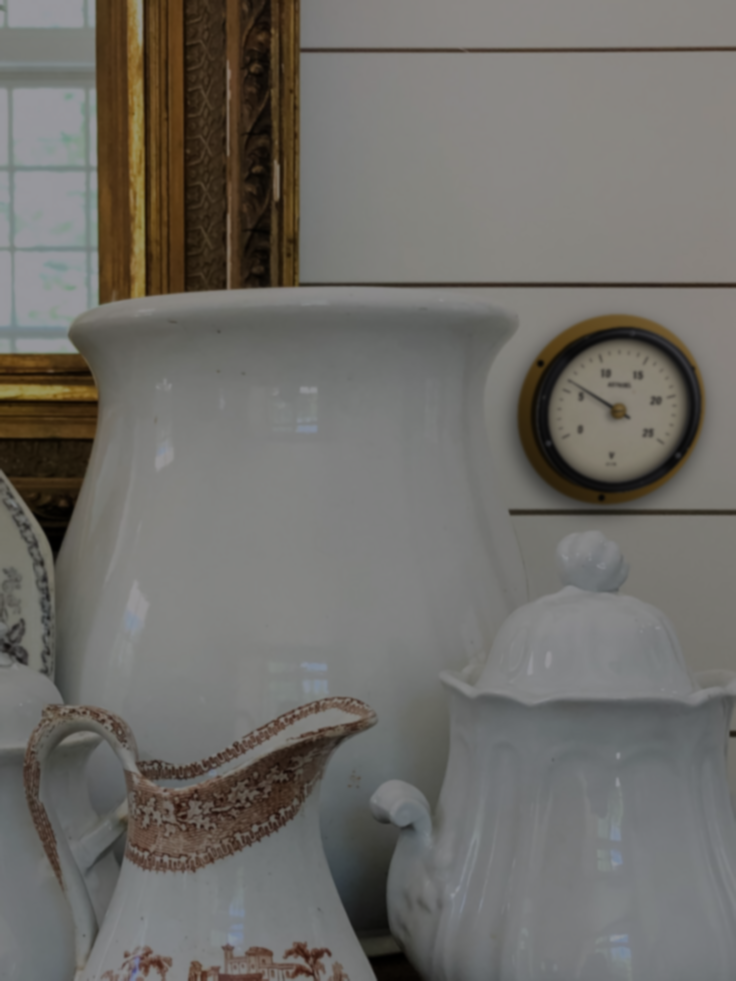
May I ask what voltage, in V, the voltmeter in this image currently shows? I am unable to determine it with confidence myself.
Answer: 6 V
